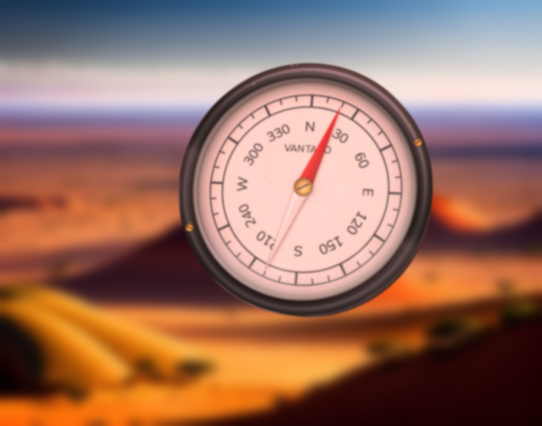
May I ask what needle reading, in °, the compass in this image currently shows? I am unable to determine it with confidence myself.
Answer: 20 °
